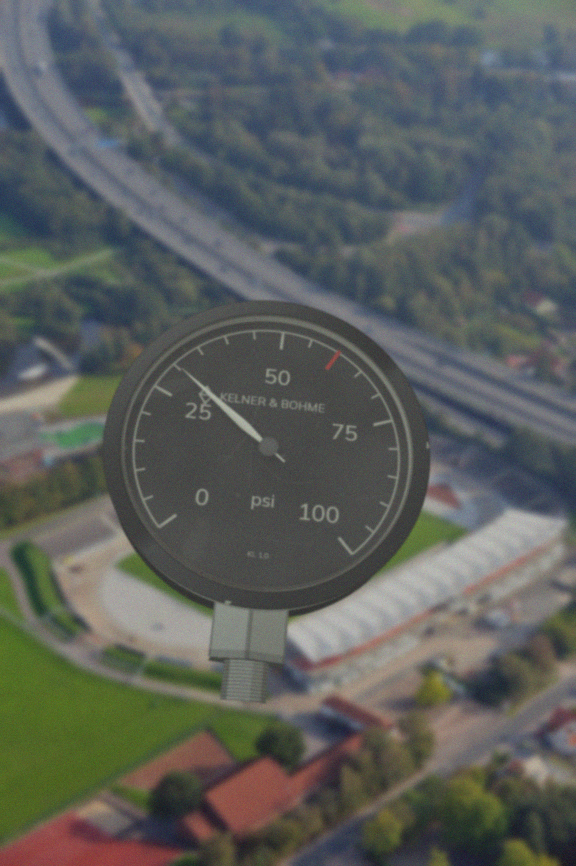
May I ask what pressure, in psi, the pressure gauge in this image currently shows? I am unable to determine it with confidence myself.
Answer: 30 psi
